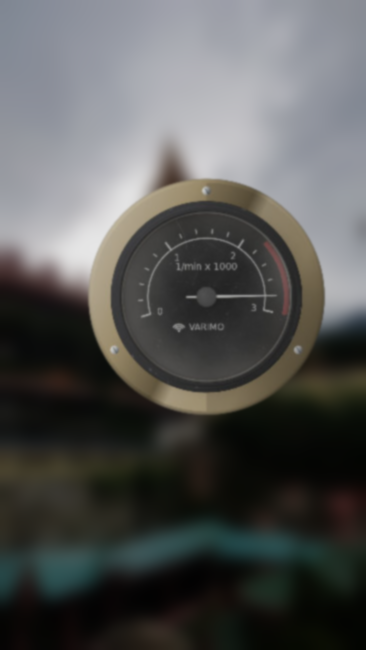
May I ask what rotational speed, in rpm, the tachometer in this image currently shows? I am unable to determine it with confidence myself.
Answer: 2800 rpm
